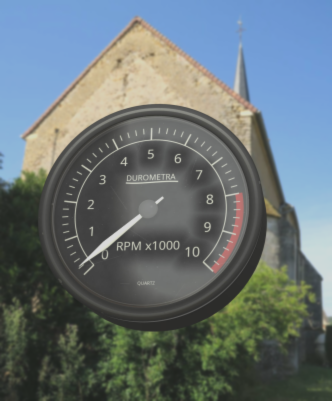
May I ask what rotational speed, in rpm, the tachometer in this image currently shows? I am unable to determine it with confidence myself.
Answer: 200 rpm
